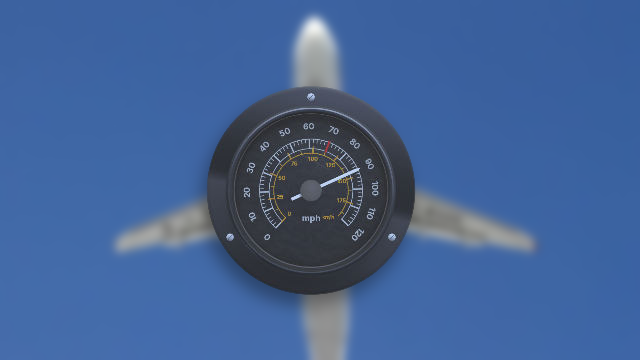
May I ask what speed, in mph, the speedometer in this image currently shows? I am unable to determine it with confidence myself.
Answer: 90 mph
